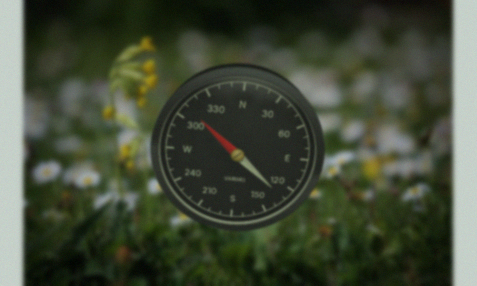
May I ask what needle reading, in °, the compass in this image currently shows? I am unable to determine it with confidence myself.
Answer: 310 °
